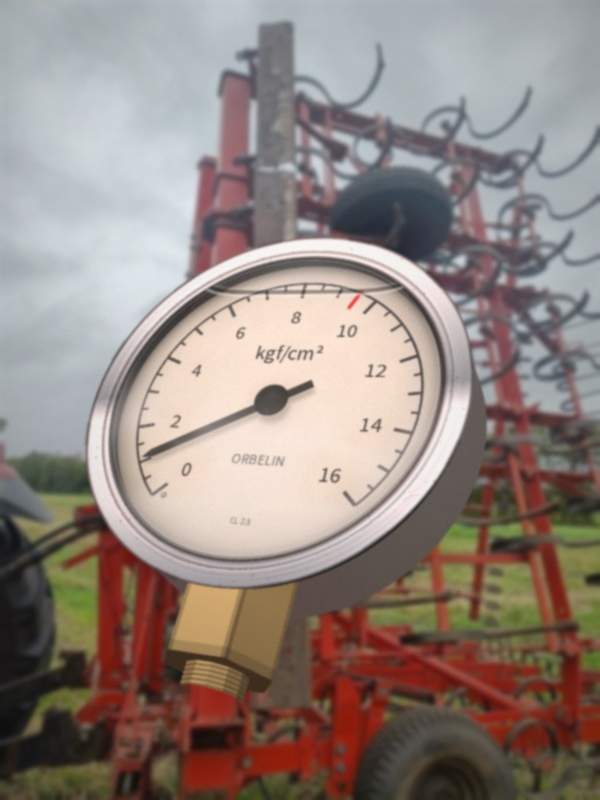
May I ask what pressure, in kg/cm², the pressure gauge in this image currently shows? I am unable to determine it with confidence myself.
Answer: 1 kg/cm²
